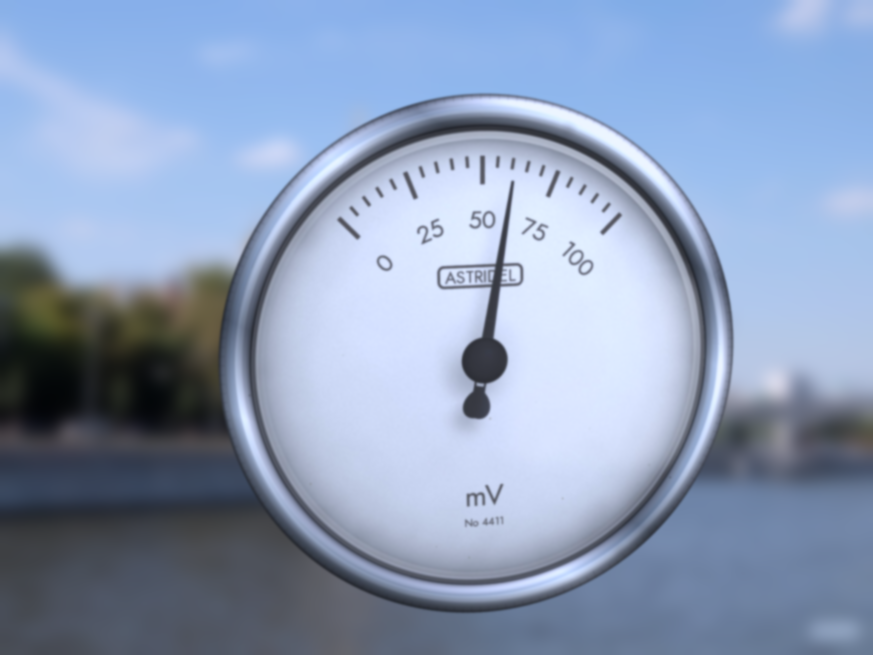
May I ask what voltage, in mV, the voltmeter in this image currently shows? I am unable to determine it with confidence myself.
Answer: 60 mV
